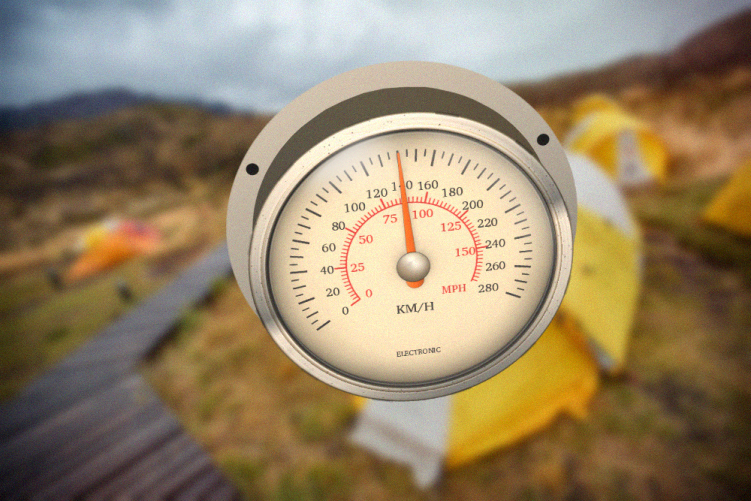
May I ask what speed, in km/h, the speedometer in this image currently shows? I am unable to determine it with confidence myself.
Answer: 140 km/h
